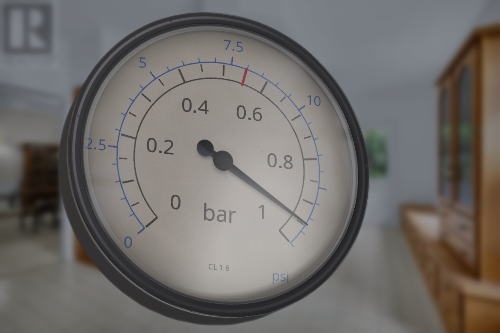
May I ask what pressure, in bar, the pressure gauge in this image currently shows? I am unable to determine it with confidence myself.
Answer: 0.95 bar
